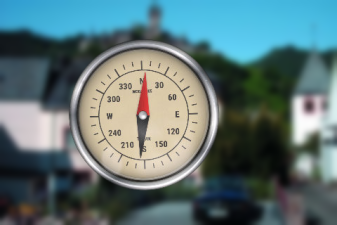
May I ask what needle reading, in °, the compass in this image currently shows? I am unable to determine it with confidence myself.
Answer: 5 °
